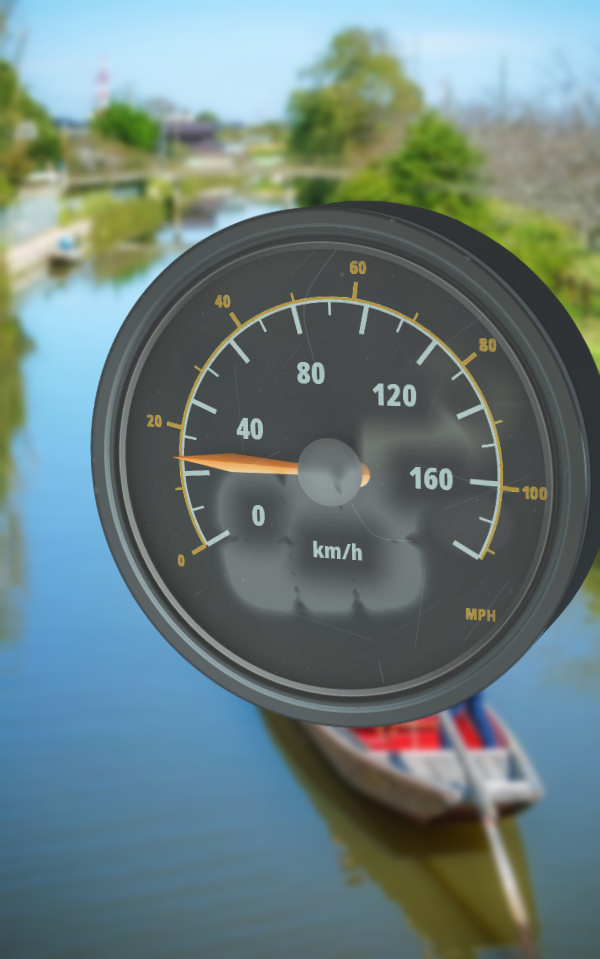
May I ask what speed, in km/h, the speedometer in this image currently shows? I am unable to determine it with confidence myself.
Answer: 25 km/h
